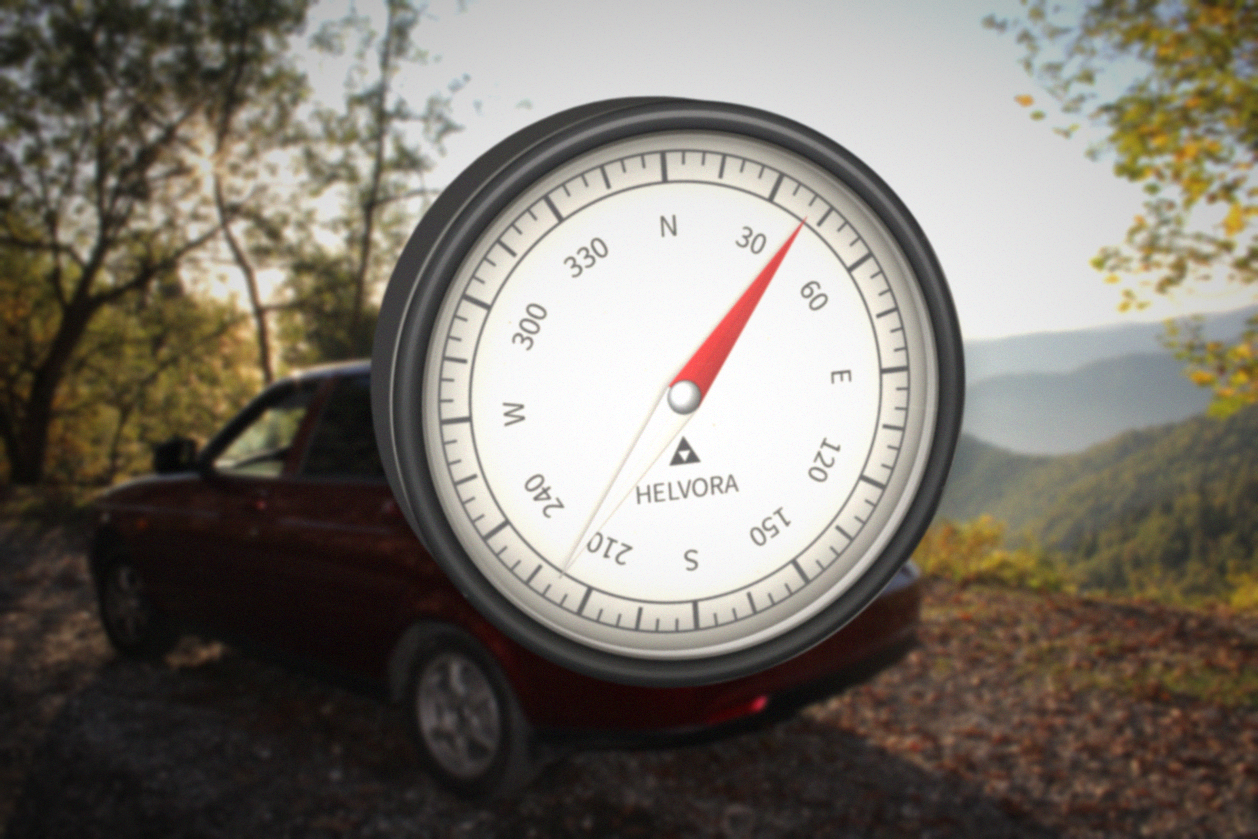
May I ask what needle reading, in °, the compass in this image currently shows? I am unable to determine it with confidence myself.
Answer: 40 °
